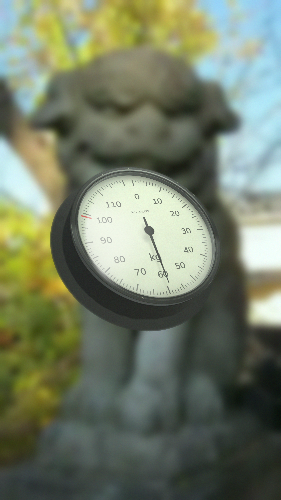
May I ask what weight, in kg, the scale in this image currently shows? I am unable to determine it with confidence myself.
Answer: 60 kg
